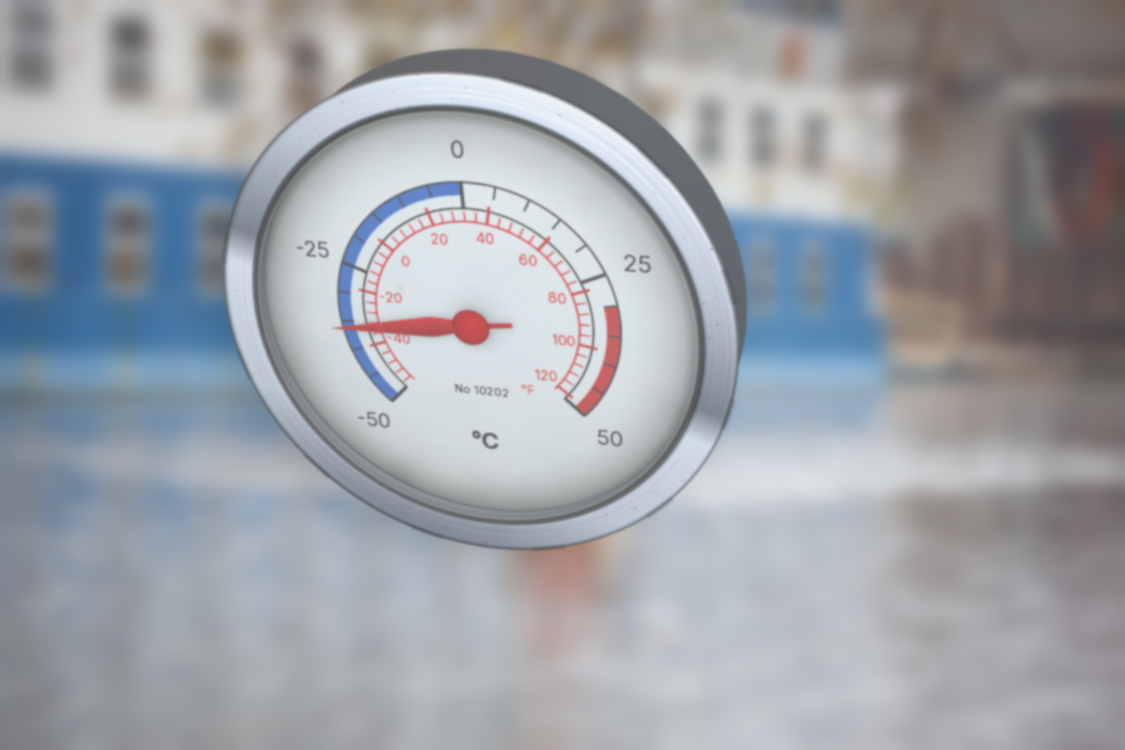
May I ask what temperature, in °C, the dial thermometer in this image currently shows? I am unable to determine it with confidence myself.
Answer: -35 °C
